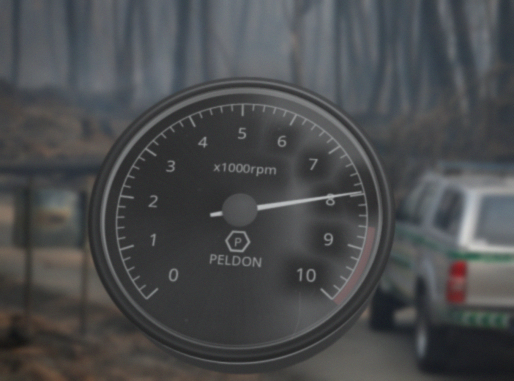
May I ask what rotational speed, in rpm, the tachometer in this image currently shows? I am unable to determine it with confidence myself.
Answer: 8000 rpm
